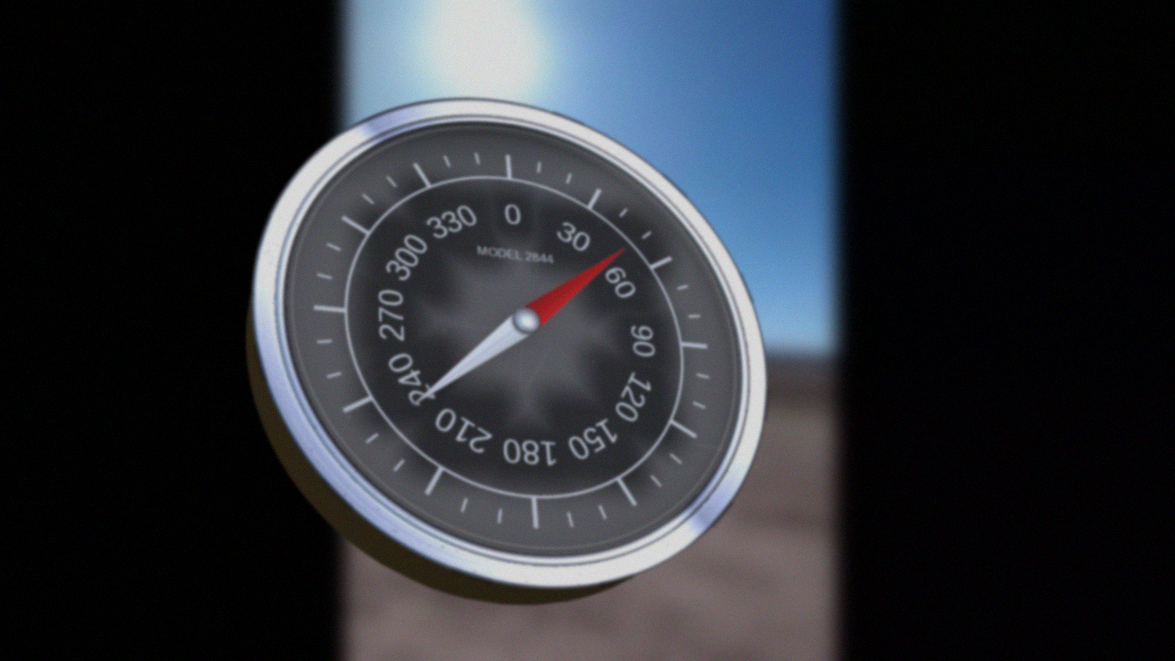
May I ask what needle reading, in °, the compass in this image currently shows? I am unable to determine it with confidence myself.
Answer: 50 °
